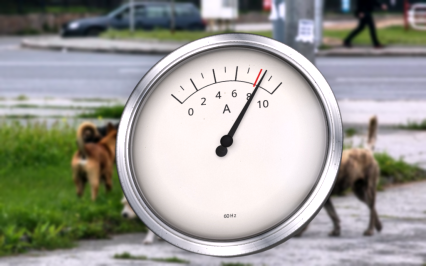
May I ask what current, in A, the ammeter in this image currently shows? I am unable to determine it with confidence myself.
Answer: 8.5 A
